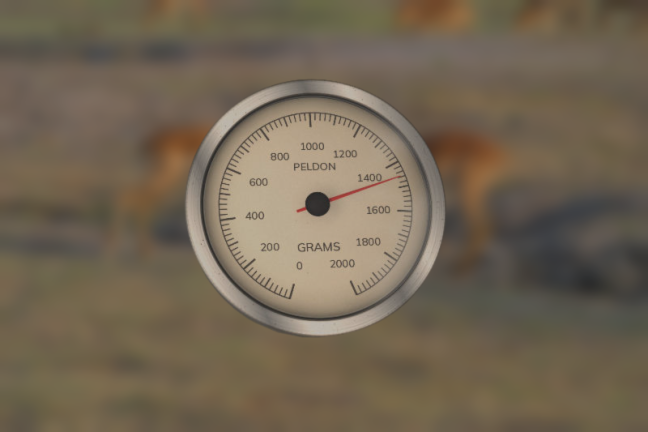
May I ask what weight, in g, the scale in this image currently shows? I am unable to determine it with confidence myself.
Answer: 1460 g
